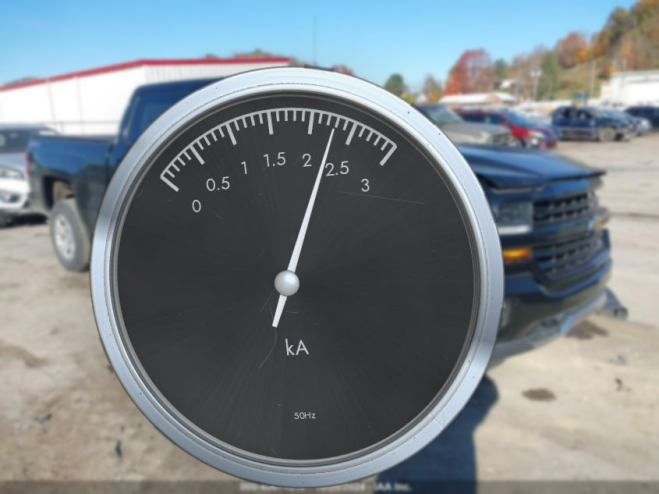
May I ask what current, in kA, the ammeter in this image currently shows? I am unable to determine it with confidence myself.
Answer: 2.3 kA
